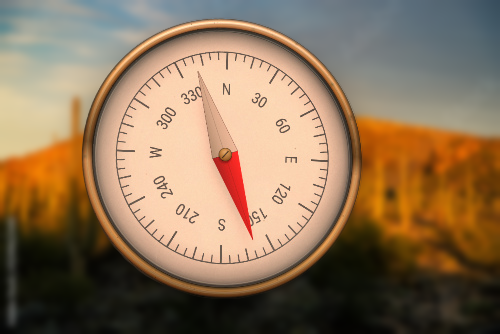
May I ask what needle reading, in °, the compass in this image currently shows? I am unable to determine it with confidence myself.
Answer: 160 °
